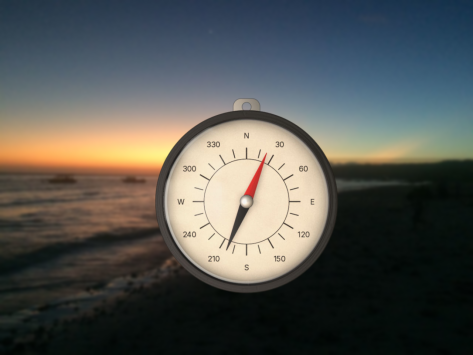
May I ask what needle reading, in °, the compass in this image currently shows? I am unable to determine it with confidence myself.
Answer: 22.5 °
